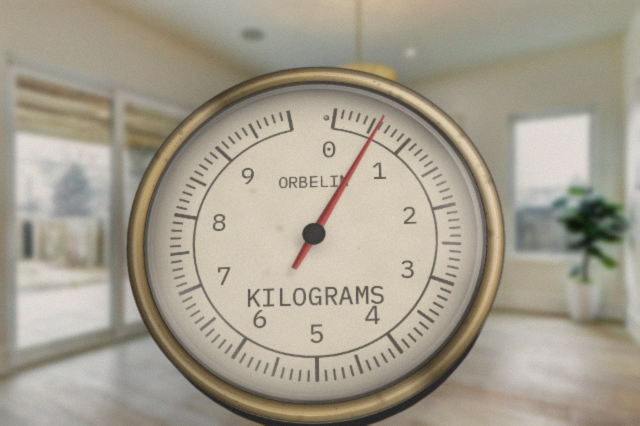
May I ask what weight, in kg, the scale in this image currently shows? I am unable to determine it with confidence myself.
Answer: 0.6 kg
